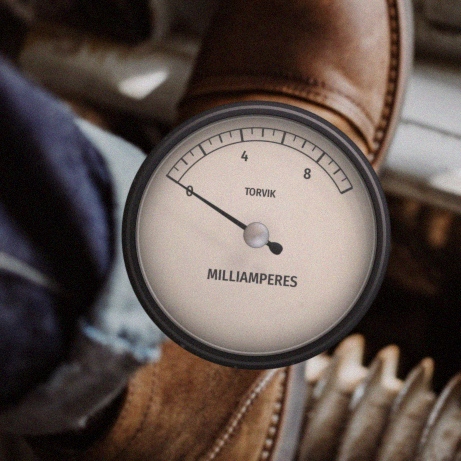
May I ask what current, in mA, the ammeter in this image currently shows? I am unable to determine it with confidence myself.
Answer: 0 mA
